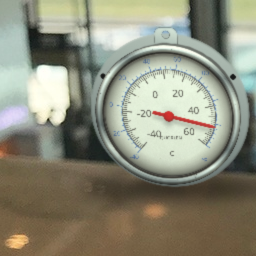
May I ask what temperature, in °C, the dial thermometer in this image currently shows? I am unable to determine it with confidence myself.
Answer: 50 °C
